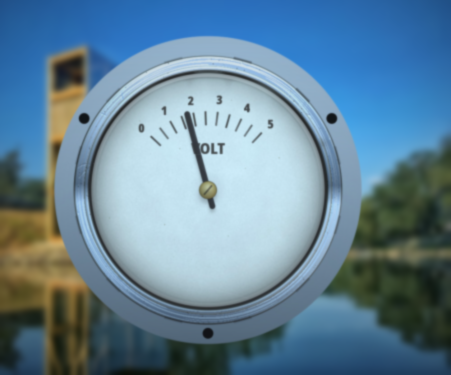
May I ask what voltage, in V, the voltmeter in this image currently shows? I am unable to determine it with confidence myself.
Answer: 1.75 V
